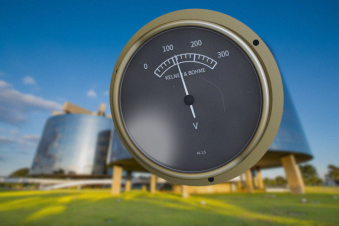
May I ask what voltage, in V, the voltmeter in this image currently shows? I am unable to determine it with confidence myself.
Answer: 120 V
